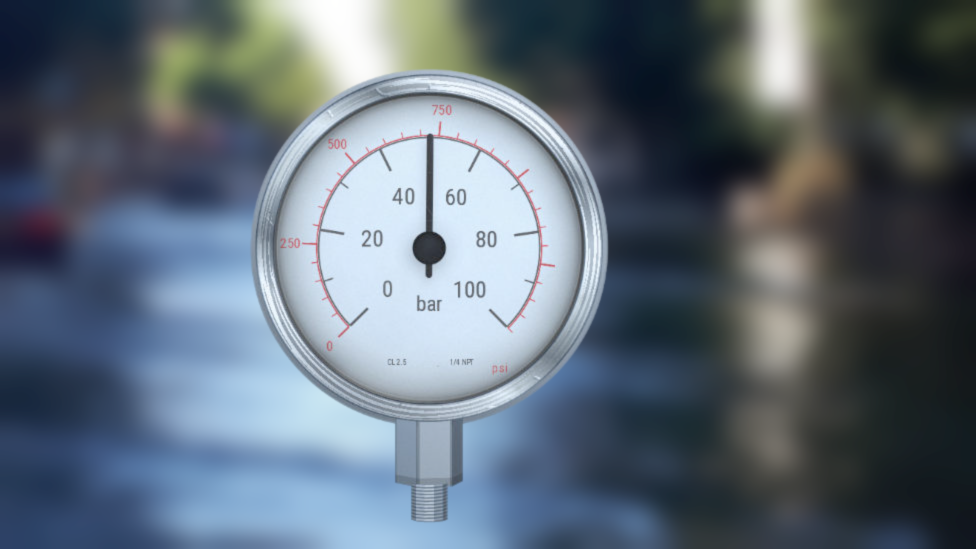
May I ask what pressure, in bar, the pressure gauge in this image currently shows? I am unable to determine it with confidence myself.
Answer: 50 bar
